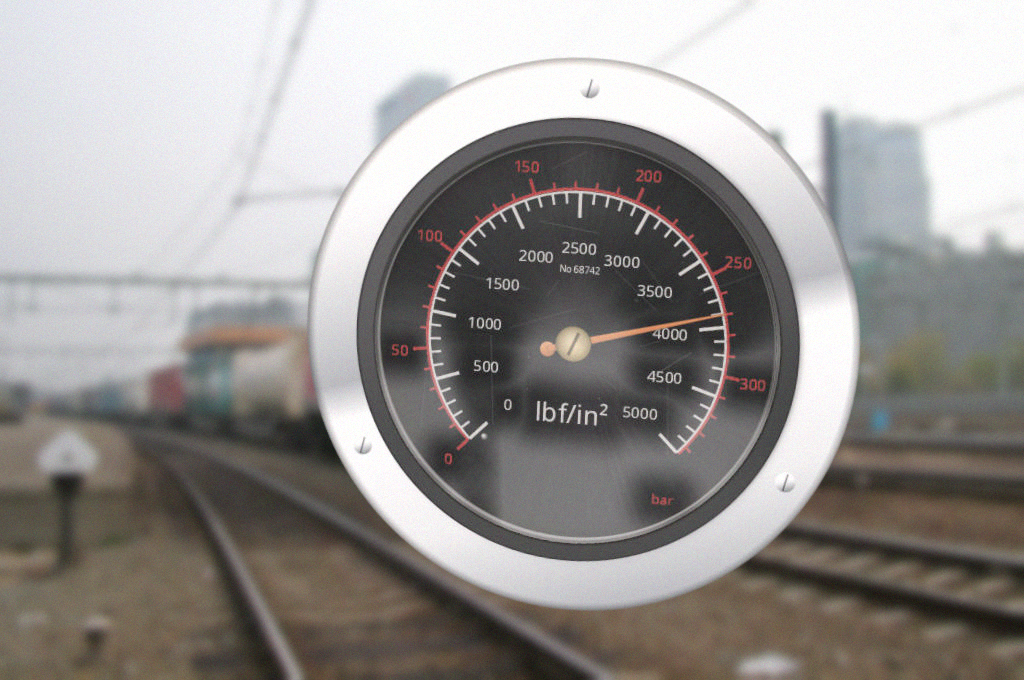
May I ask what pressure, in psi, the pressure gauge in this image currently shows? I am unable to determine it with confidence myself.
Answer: 3900 psi
